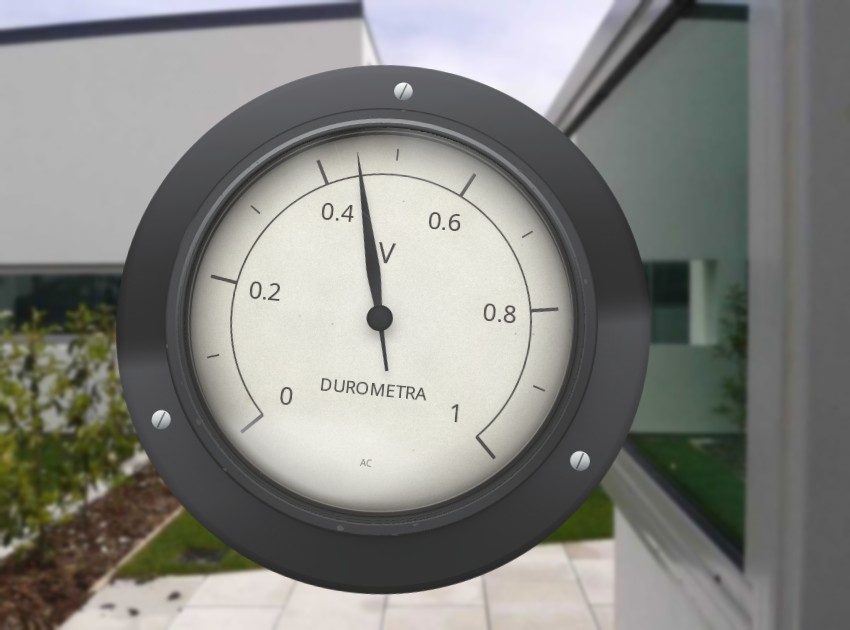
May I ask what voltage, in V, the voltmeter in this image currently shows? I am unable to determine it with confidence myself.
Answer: 0.45 V
